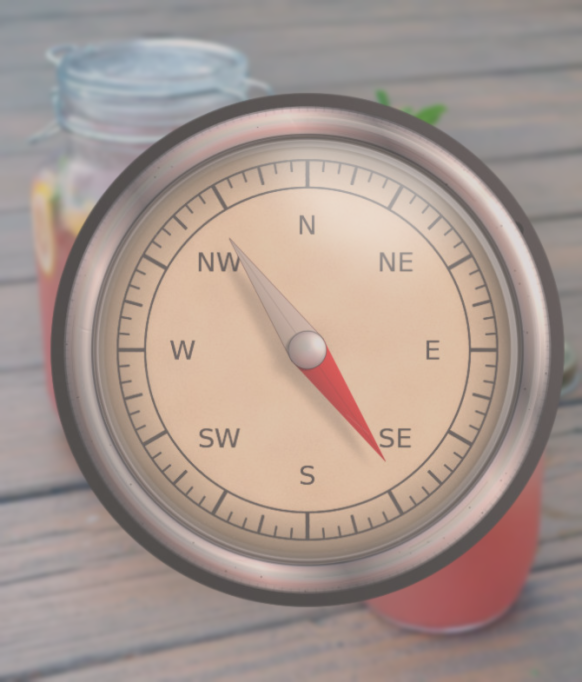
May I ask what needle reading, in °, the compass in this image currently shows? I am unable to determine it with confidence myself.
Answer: 145 °
